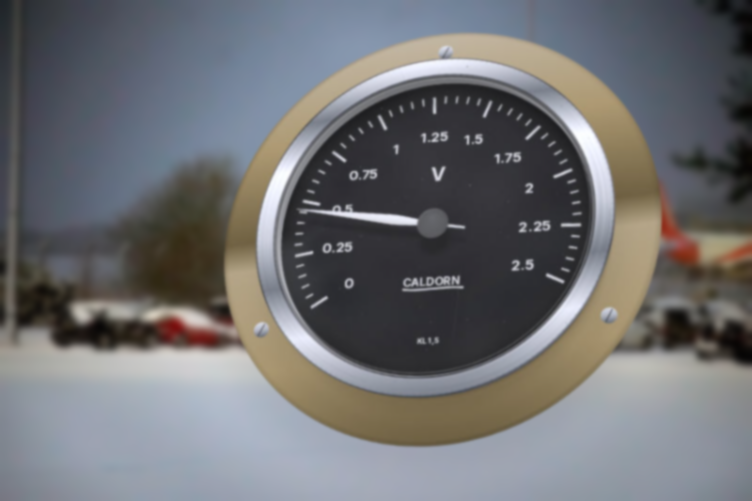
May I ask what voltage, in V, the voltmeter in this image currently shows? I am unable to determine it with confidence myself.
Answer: 0.45 V
